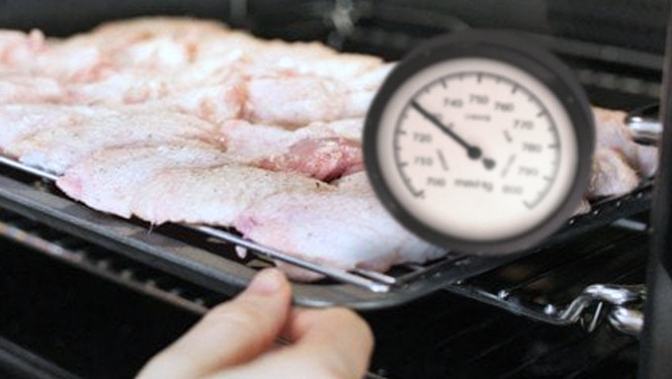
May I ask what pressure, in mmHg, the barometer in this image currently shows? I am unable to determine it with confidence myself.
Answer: 730 mmHg
